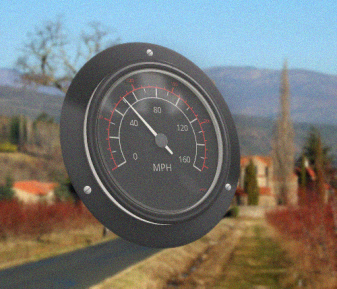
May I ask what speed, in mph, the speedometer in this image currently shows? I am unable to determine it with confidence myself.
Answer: 50 mph
